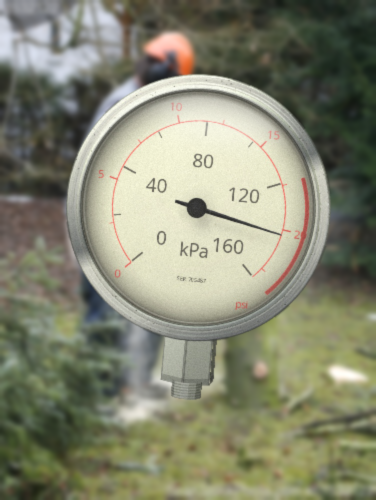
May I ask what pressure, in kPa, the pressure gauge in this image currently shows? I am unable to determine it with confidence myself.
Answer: 140 kPa
